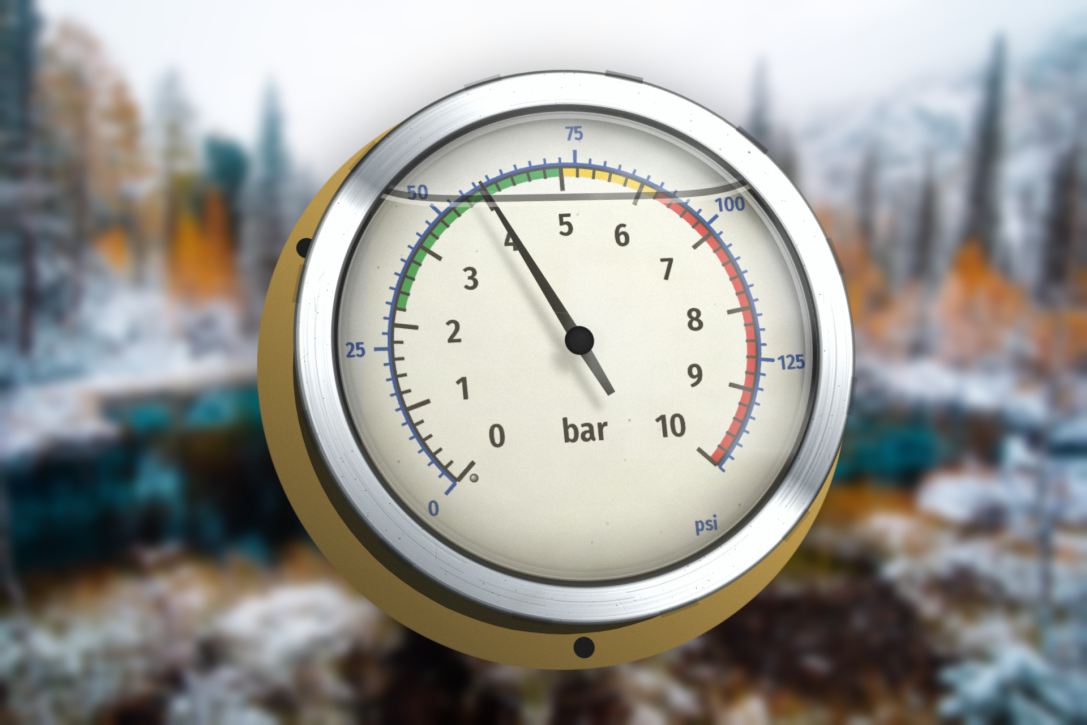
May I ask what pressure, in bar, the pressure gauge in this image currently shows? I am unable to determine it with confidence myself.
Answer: 4 bar
